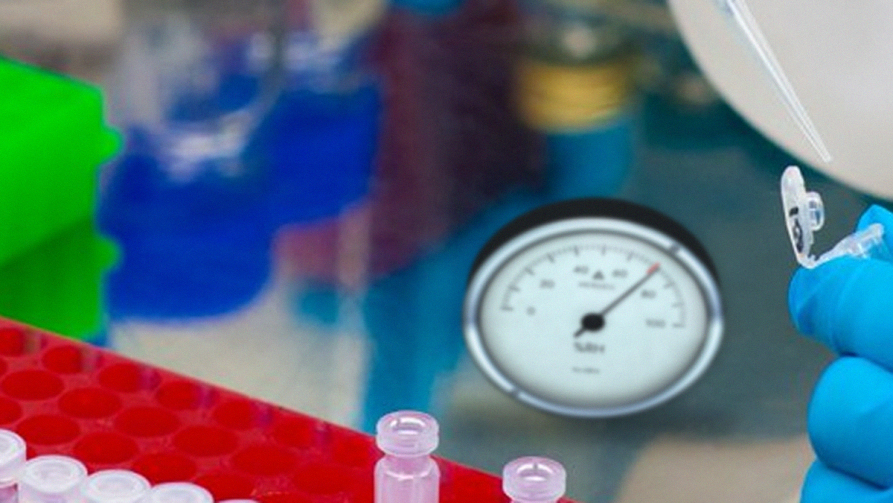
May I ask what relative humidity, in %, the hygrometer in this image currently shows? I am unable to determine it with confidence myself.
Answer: 70 %
